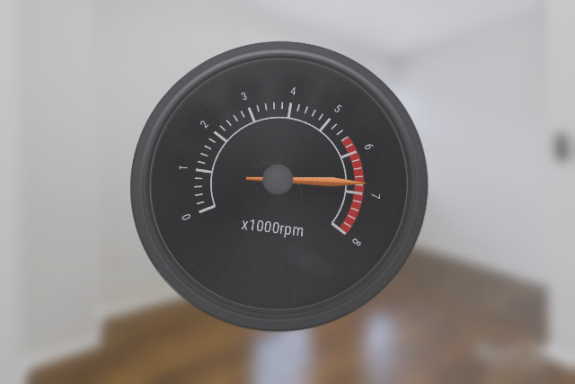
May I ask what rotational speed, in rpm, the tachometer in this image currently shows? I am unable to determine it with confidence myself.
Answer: 6800 rpm
